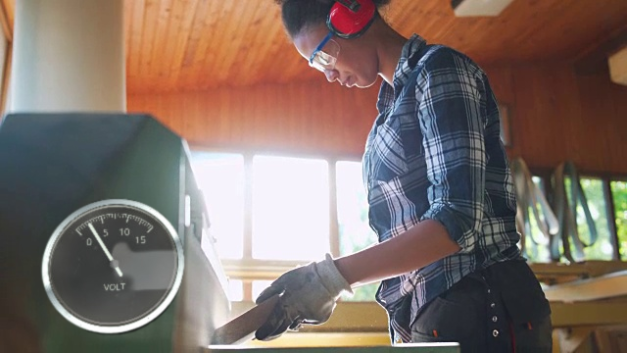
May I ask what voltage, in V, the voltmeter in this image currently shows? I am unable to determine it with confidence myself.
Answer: 2.5 V
